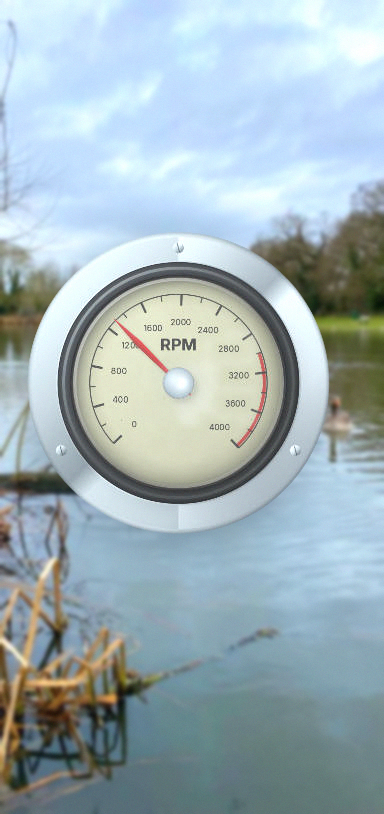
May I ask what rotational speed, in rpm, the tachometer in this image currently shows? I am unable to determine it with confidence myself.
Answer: 1300 rpm
